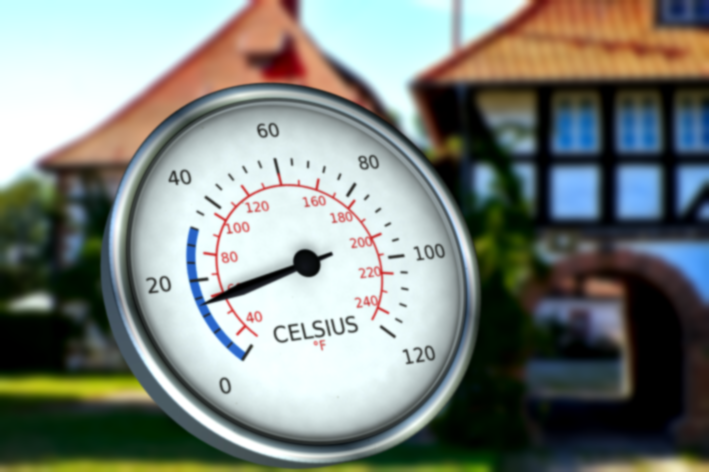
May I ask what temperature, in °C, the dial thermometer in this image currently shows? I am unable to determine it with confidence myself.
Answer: 14 °C
